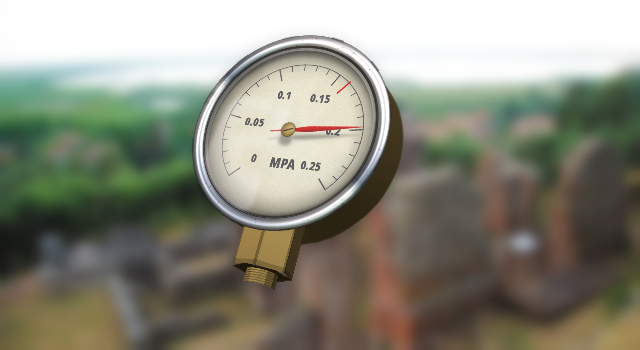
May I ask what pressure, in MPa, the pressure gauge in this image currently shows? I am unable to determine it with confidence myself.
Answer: 0.2 MPa
